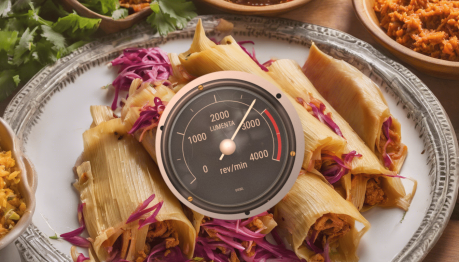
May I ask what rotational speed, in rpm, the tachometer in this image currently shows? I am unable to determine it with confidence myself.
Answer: 2750 rpm
